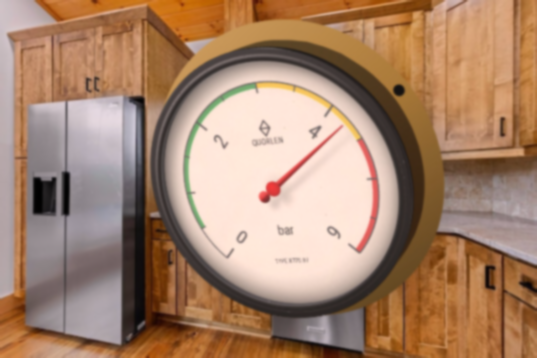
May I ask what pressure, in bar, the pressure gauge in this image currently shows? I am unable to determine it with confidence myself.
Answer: 4.25 bar
